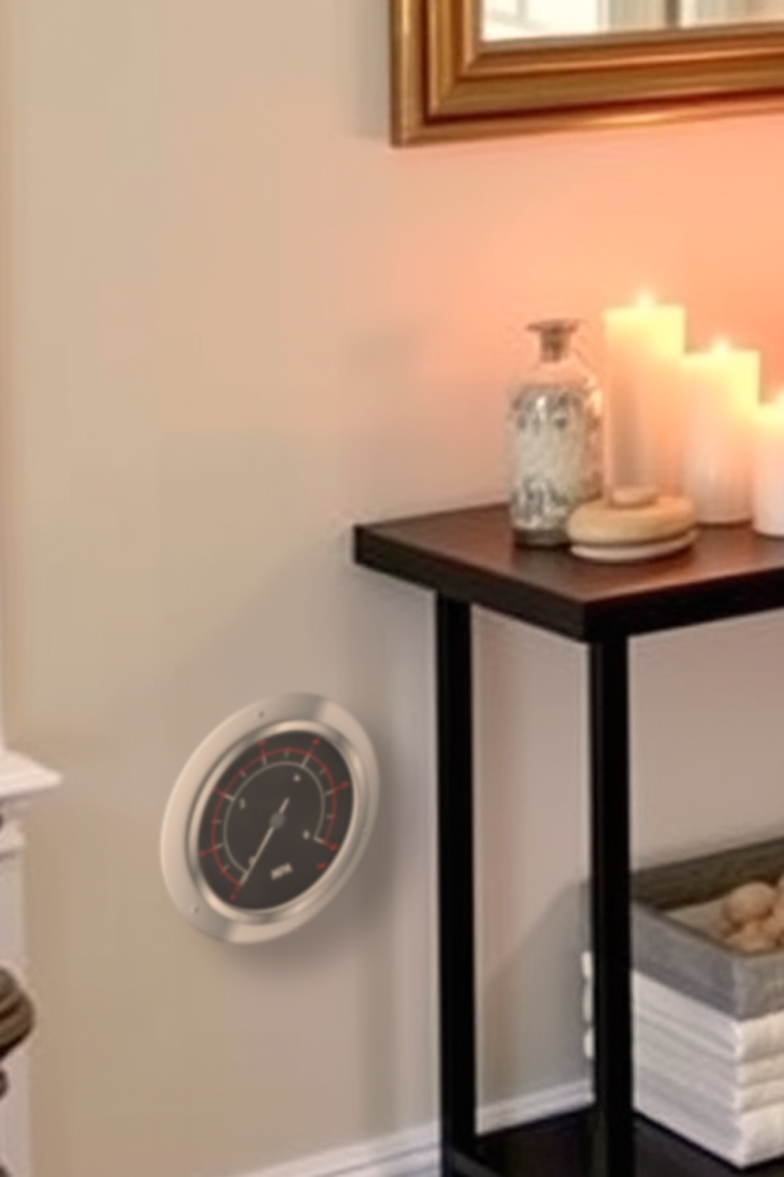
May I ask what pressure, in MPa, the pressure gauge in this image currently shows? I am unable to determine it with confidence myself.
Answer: 0 MPa
